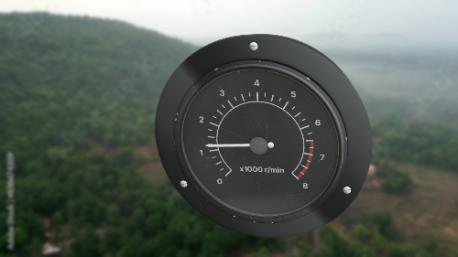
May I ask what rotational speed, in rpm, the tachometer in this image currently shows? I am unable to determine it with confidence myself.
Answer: 1250 rpm
